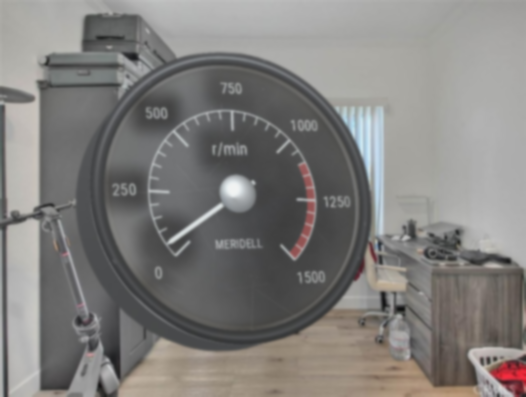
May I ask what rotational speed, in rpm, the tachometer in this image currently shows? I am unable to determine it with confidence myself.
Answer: 50 rpm
